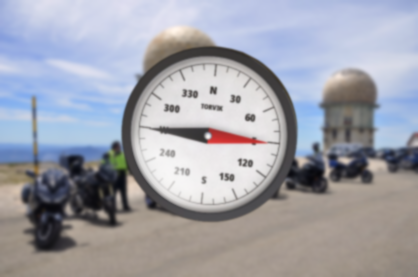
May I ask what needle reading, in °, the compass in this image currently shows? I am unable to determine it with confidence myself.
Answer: 90 °
